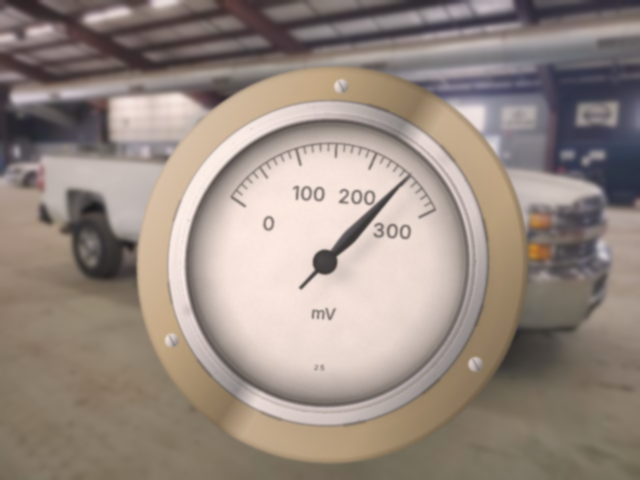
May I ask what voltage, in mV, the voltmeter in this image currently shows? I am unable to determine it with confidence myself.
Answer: 250 mV
